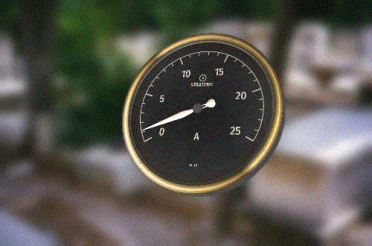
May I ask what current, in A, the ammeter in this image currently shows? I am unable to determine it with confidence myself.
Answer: 1 A
